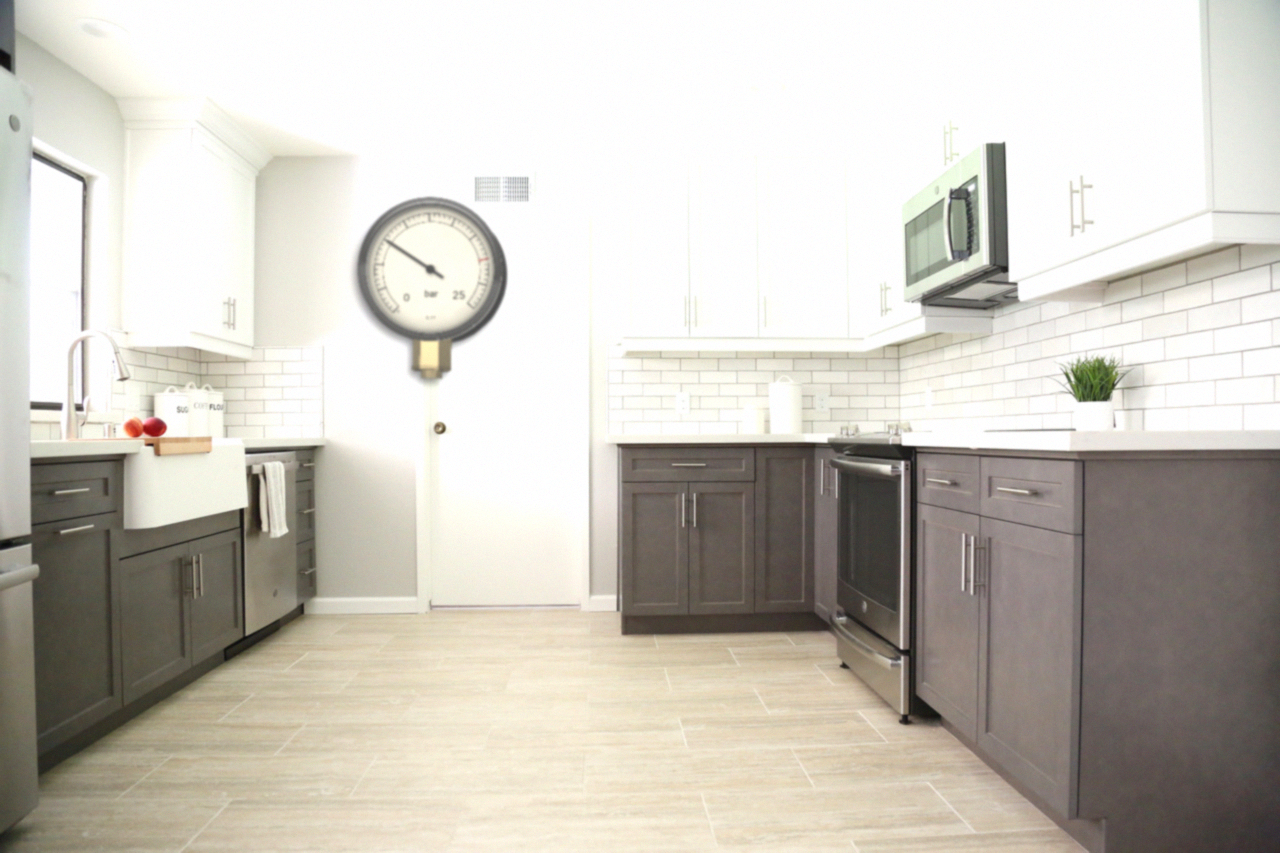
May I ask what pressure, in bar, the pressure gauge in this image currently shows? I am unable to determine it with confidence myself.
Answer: 7.5 bar
